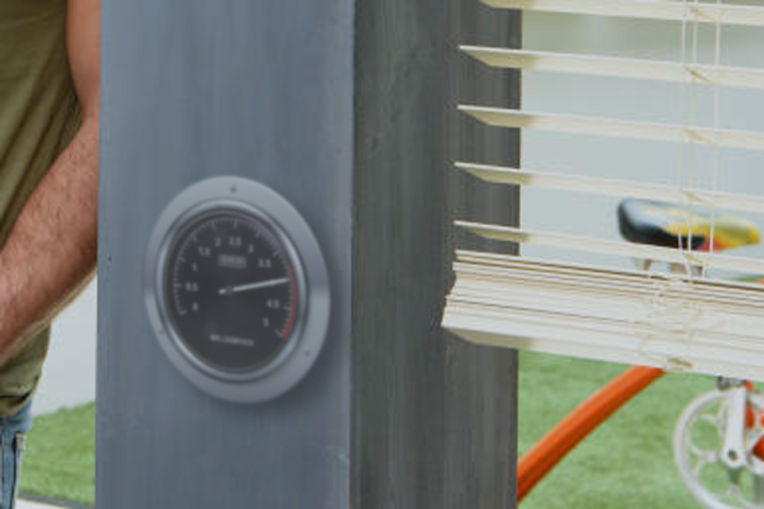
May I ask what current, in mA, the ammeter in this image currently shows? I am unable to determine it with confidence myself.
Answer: 4 mA
